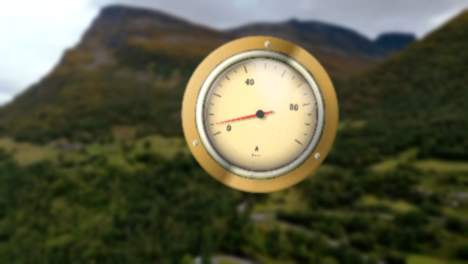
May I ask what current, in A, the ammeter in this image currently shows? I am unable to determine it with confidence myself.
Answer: 5 A
